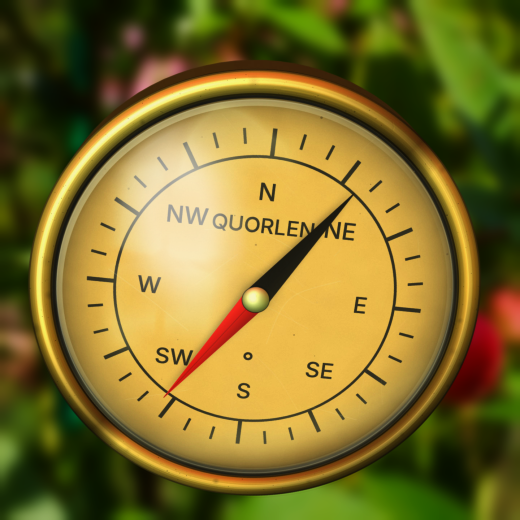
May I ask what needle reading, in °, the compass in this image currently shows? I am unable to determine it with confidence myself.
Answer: 215 °
